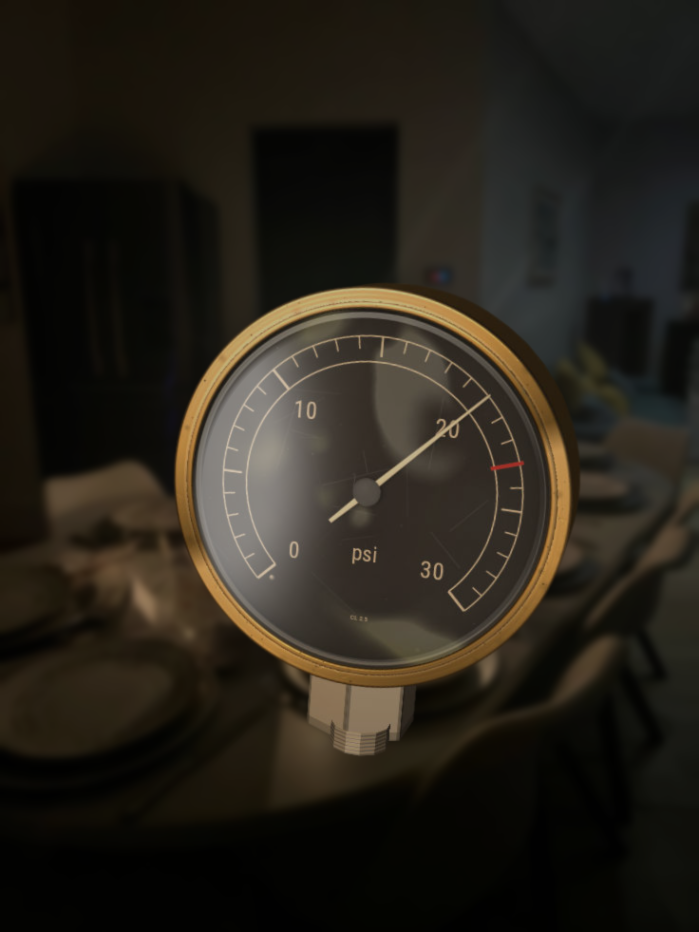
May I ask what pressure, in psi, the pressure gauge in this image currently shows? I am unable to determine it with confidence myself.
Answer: 20 psi
